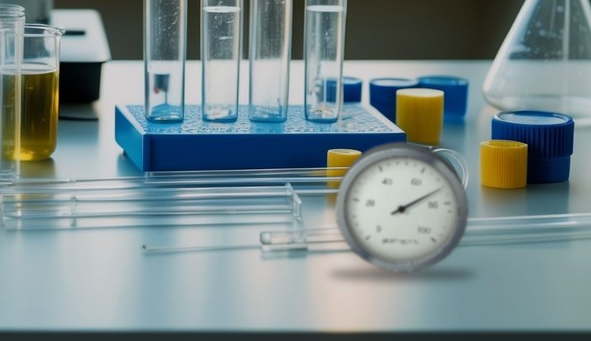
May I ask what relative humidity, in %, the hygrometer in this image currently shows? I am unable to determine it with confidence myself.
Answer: 72 %
